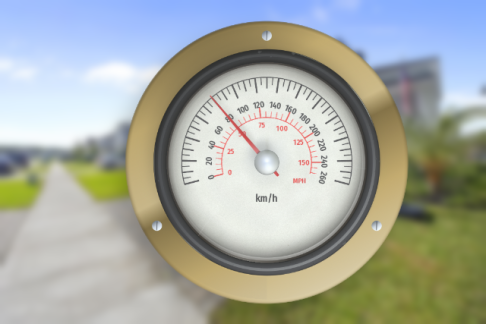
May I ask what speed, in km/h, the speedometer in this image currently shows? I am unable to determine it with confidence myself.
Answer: 80 km/h
